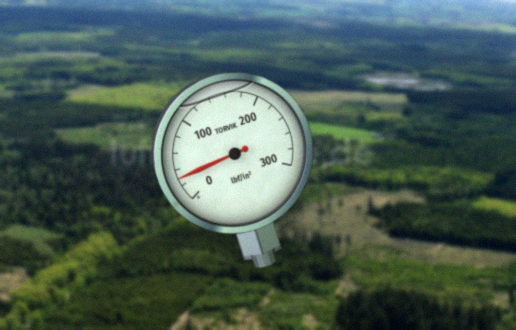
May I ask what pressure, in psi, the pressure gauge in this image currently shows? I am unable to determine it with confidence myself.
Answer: 30 psi
